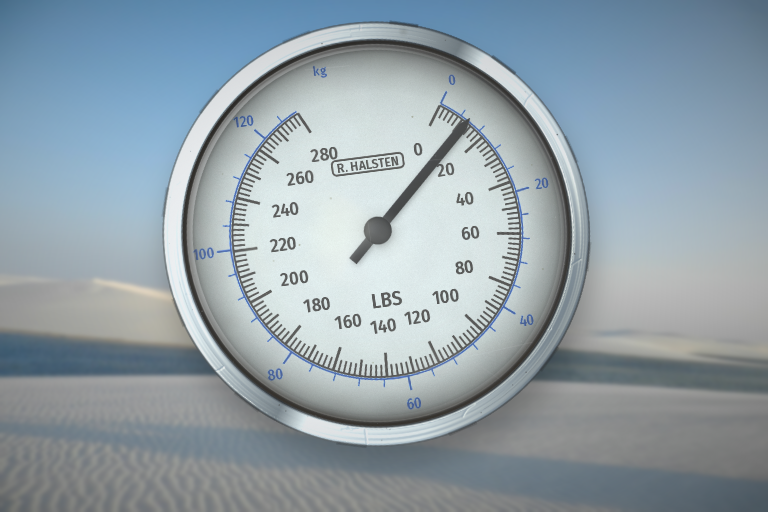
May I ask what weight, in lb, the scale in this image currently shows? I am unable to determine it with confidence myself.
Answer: 12 lb
